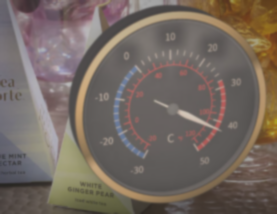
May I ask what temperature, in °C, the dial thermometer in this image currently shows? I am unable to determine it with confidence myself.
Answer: 42 °C
